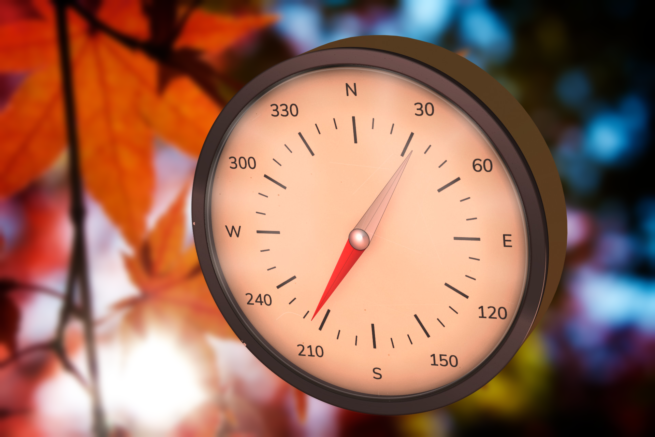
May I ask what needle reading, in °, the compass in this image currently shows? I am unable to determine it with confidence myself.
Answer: 215 °
